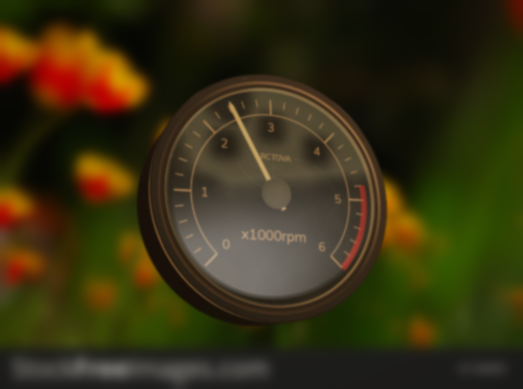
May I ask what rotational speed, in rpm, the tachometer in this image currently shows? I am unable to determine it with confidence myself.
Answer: 2400 rpm
